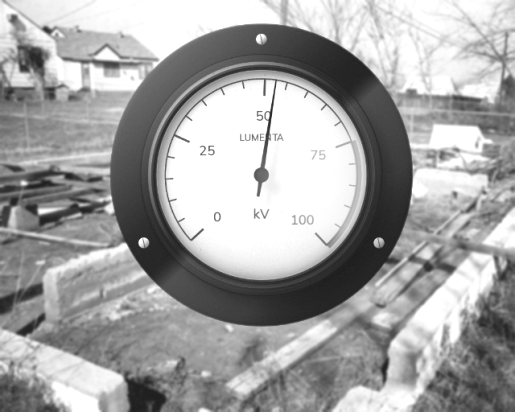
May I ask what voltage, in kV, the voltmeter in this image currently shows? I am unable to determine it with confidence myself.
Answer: 52.5 kV
